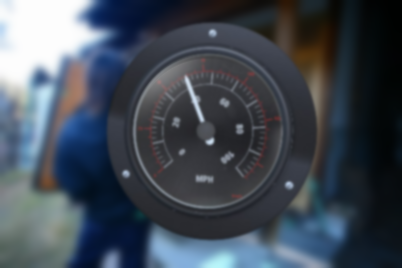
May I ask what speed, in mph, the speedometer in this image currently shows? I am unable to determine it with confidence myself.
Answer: 40 mph
